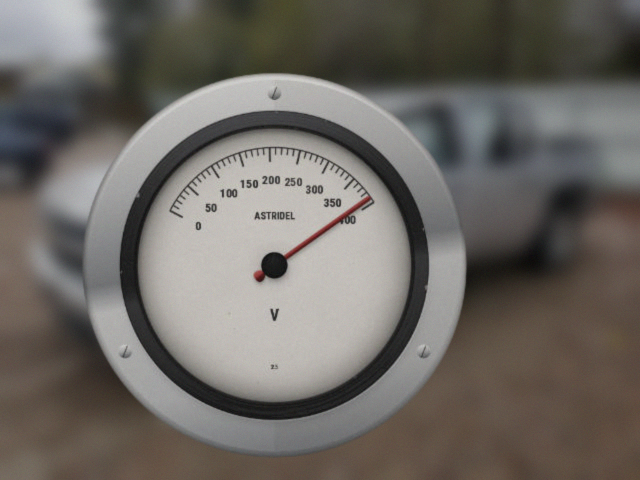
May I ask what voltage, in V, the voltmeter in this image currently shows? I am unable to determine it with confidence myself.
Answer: 390 V
